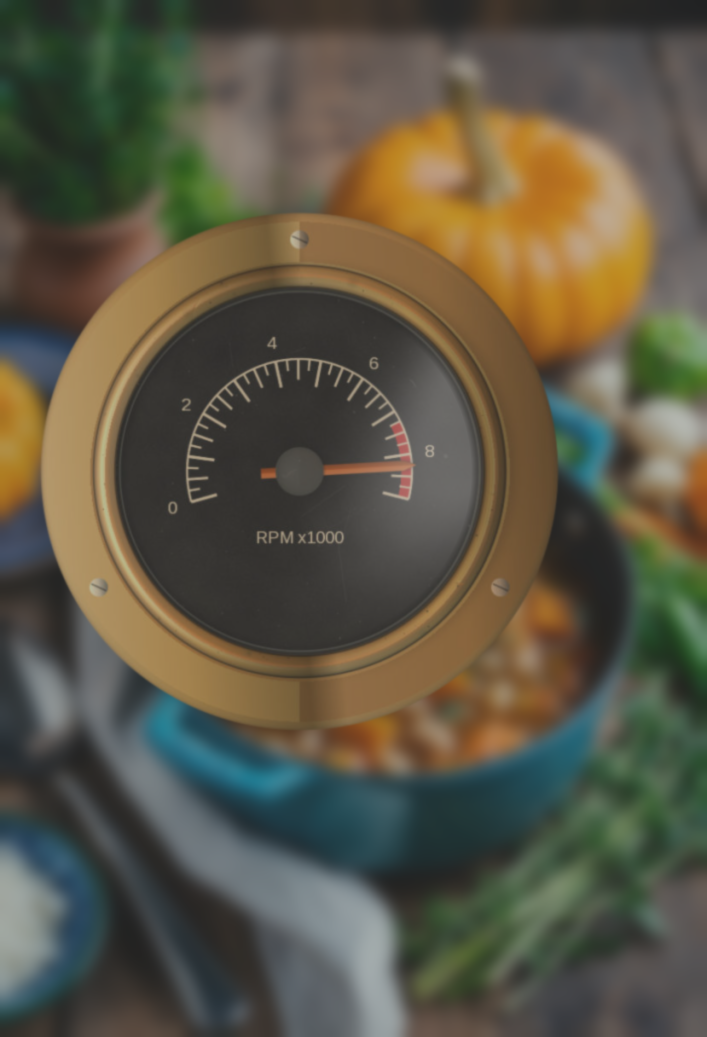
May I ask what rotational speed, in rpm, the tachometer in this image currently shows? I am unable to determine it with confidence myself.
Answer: 8250 rpm
